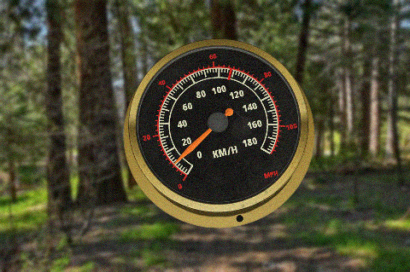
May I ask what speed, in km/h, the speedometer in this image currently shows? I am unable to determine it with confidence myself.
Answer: 10 km/h
